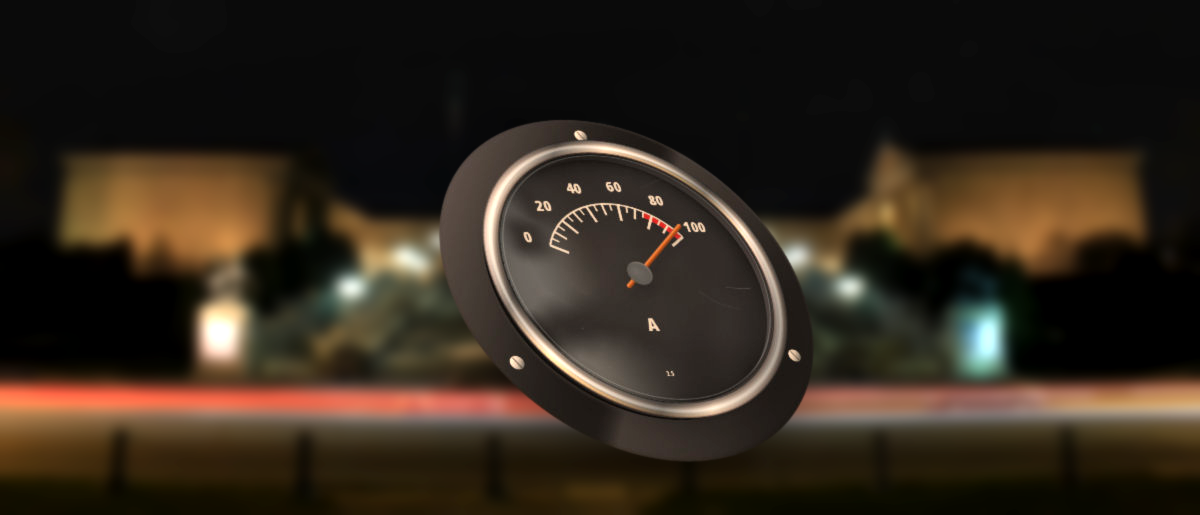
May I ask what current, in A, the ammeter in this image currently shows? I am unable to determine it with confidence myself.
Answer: 95 A
